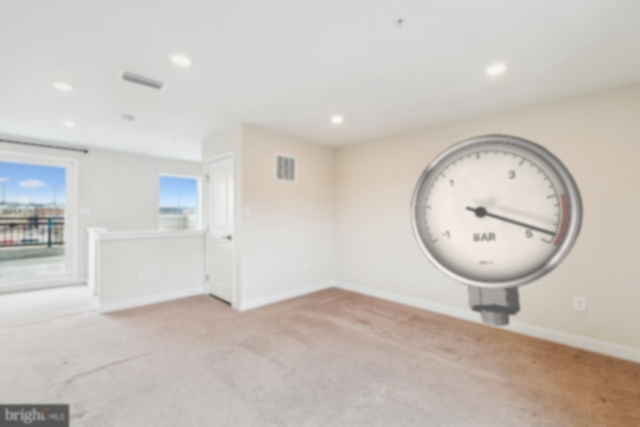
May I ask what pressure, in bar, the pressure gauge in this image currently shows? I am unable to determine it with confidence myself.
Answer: 4.8 bar
